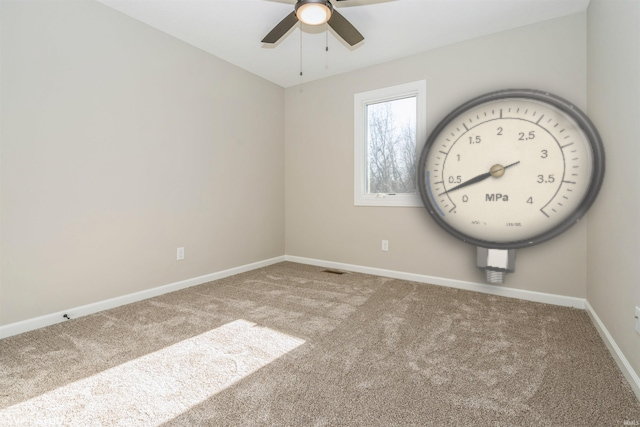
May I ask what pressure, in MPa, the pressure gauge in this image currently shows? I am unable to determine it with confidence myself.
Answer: 0.3 MPa
